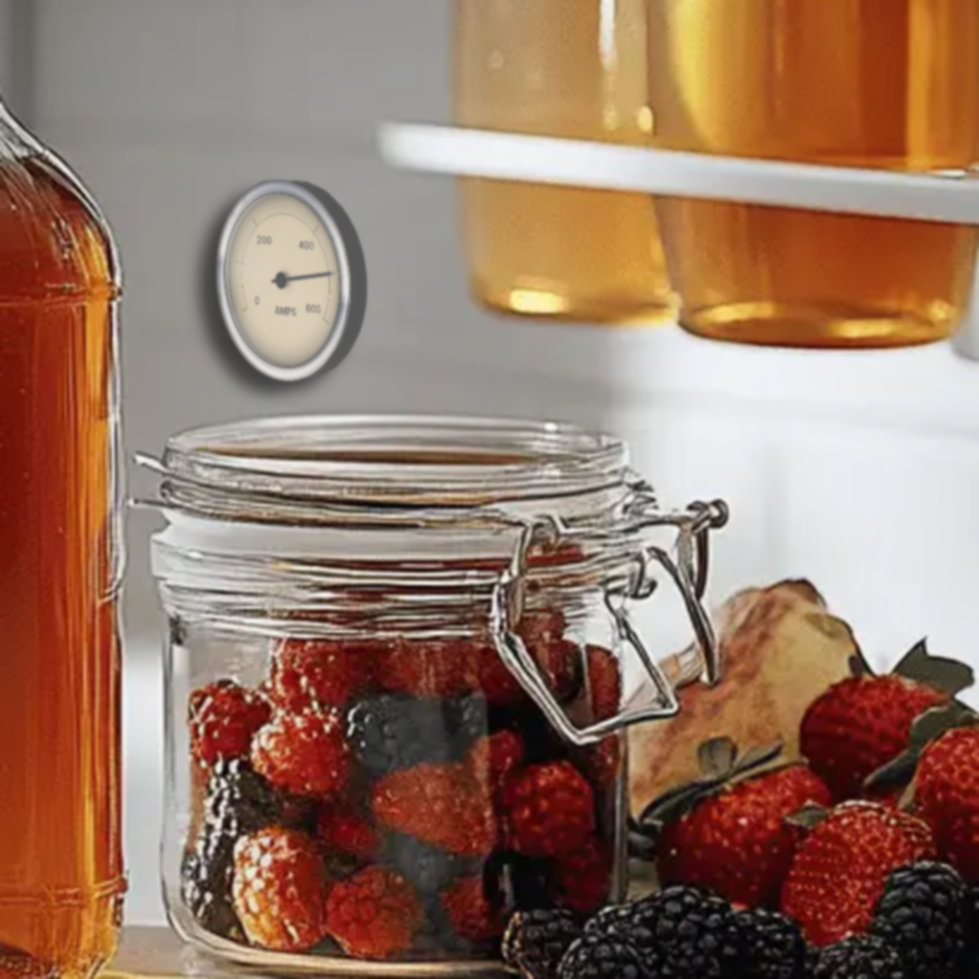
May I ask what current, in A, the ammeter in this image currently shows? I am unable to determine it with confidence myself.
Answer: 500 A
